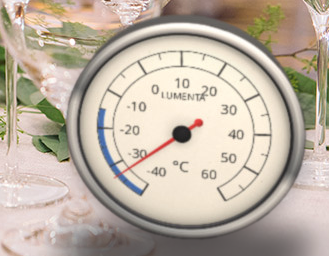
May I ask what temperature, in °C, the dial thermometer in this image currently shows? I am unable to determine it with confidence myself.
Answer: -32.5 °C
